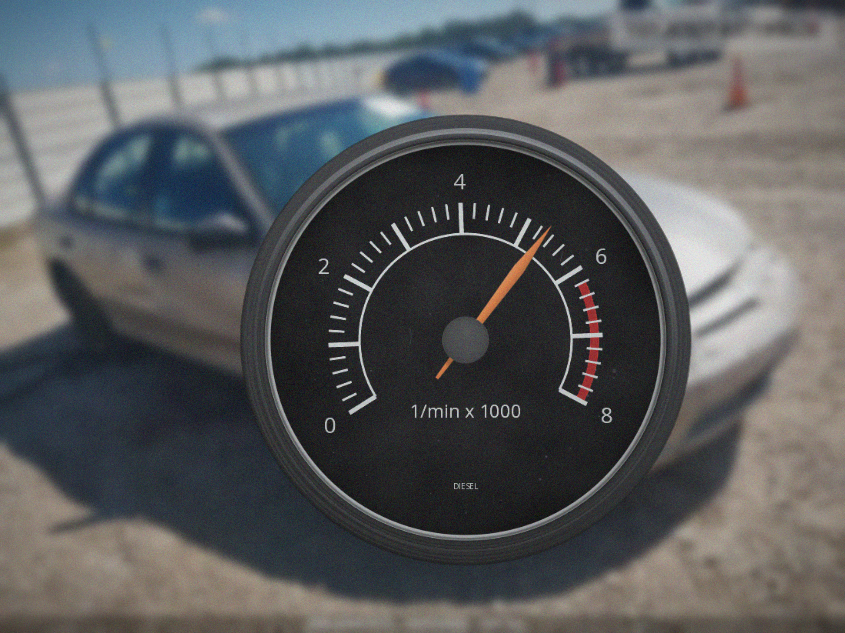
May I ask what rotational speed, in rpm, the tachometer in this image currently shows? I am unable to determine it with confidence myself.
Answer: 5300 rpm
